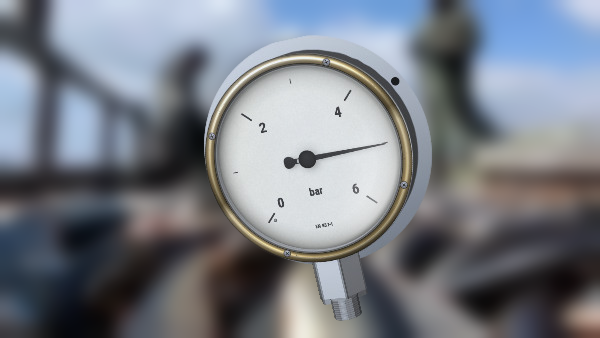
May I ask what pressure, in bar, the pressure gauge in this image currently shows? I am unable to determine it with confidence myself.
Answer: 5 bar
